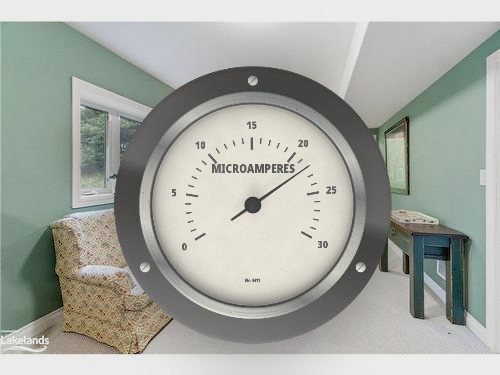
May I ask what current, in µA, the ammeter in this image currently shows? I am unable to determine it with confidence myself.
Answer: 22 µA
